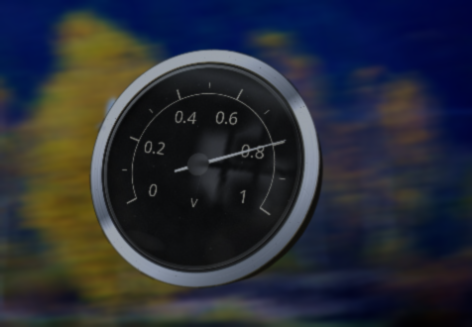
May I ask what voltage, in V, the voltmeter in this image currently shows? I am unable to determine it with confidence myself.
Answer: 0.8 V
